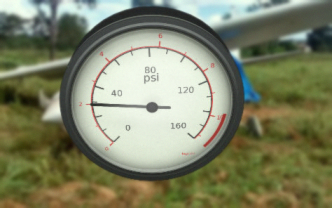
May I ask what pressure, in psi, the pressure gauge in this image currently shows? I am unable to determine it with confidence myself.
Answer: 30 psi
